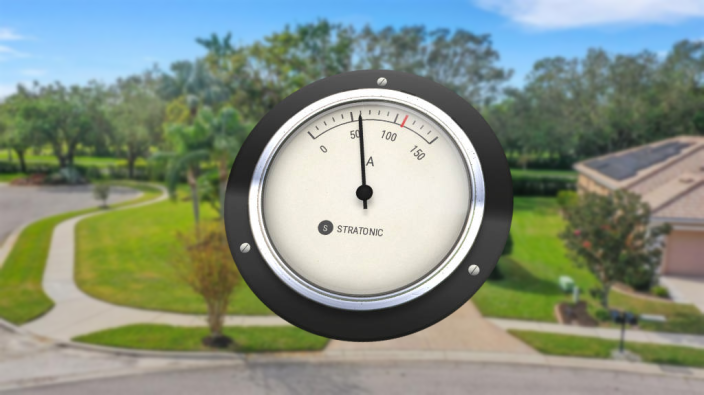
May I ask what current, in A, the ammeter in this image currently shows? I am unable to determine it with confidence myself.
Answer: 60 A
